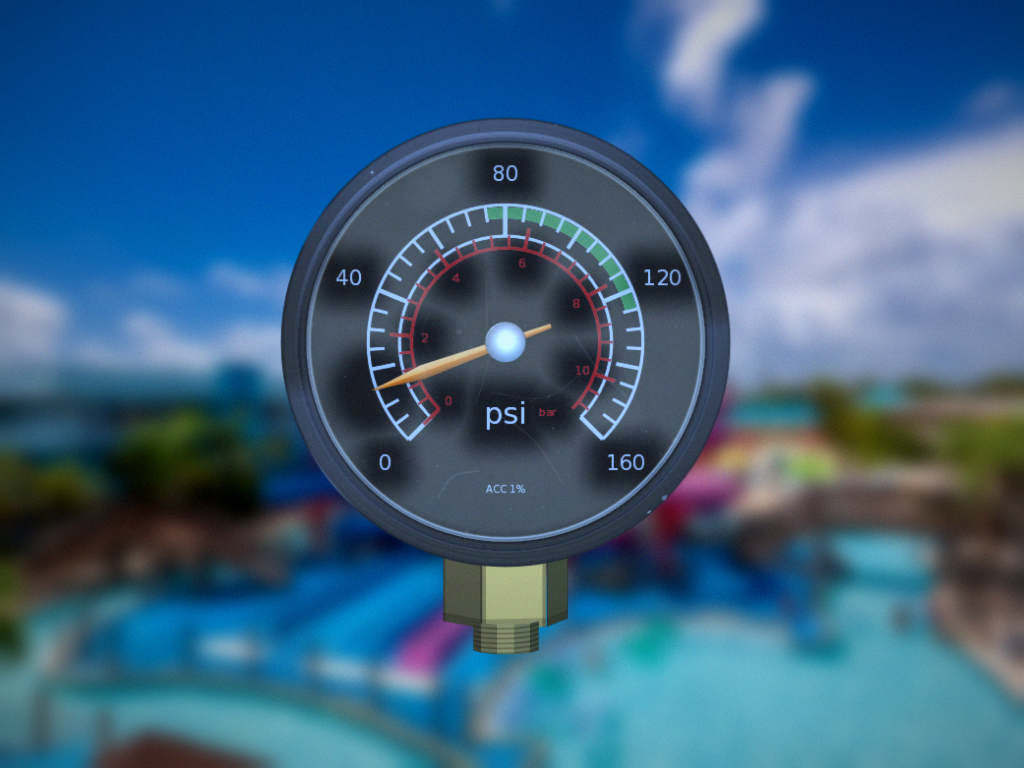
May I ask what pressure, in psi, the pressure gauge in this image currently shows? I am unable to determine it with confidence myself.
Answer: 15 psi
